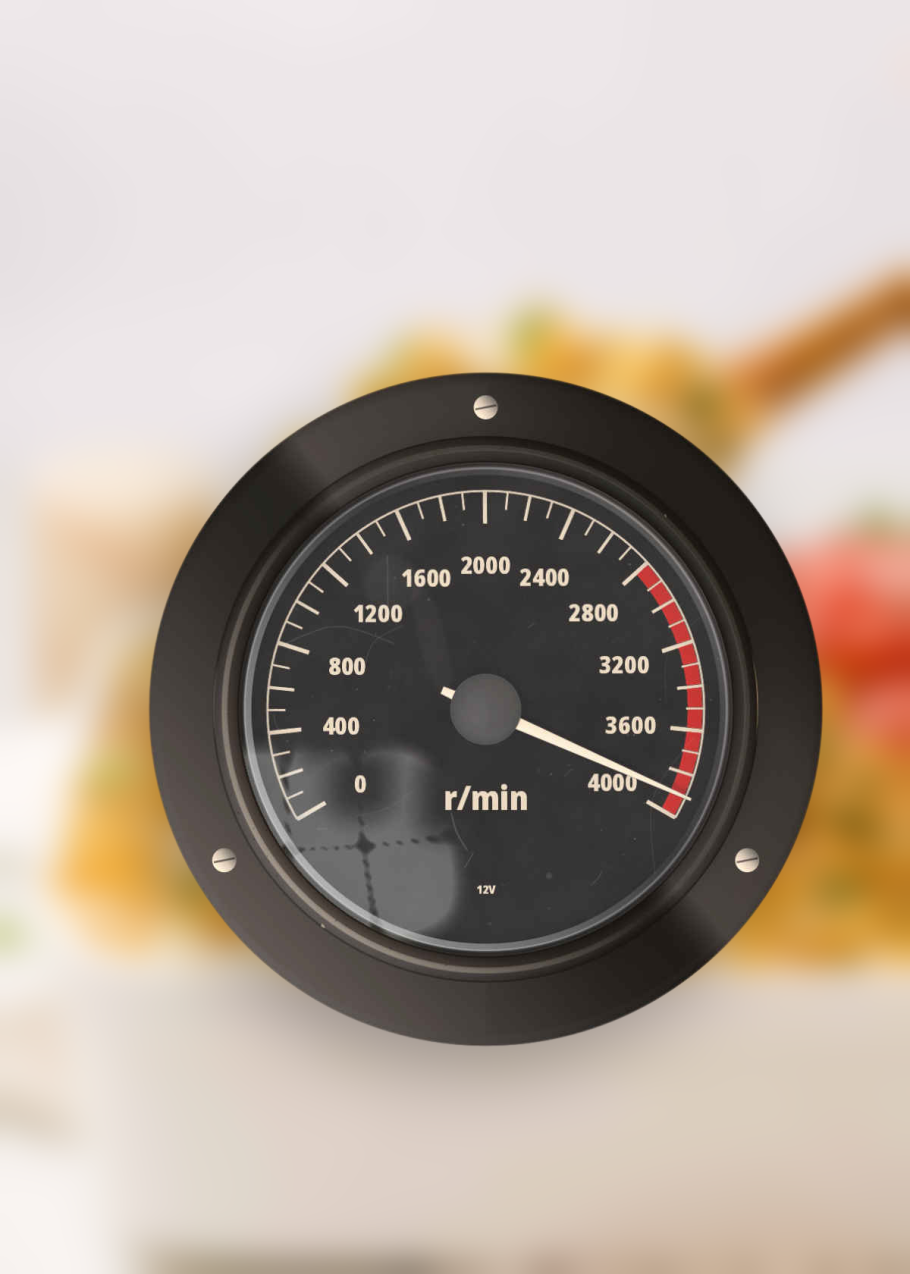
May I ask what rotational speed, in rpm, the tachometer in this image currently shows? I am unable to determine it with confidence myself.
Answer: 3900 rpm
